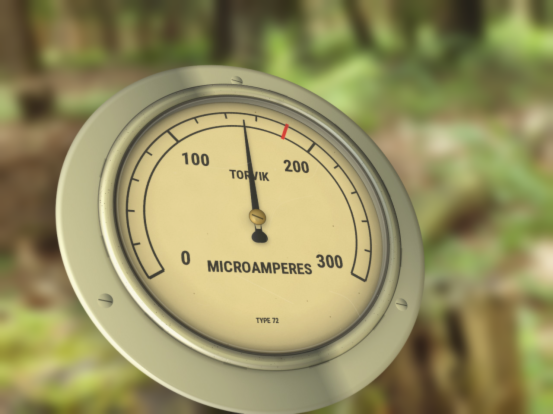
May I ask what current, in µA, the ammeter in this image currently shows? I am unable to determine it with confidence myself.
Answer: 150 µA
